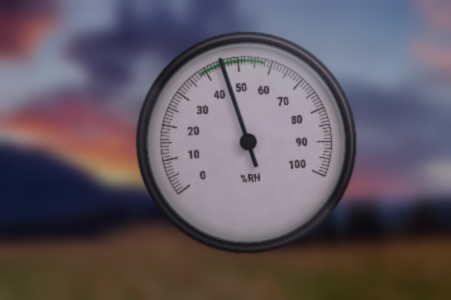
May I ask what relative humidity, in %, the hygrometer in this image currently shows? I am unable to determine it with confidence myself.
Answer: 45 %
